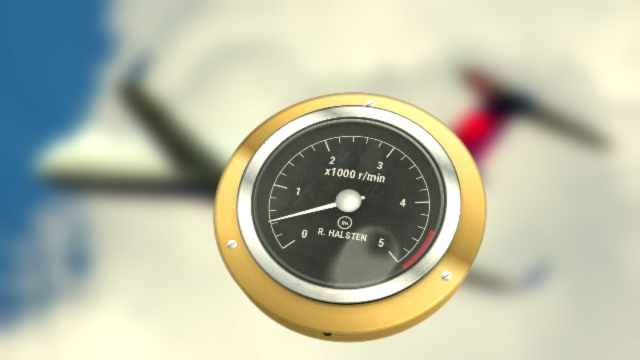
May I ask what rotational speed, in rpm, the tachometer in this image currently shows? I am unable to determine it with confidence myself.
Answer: 400 rpm
